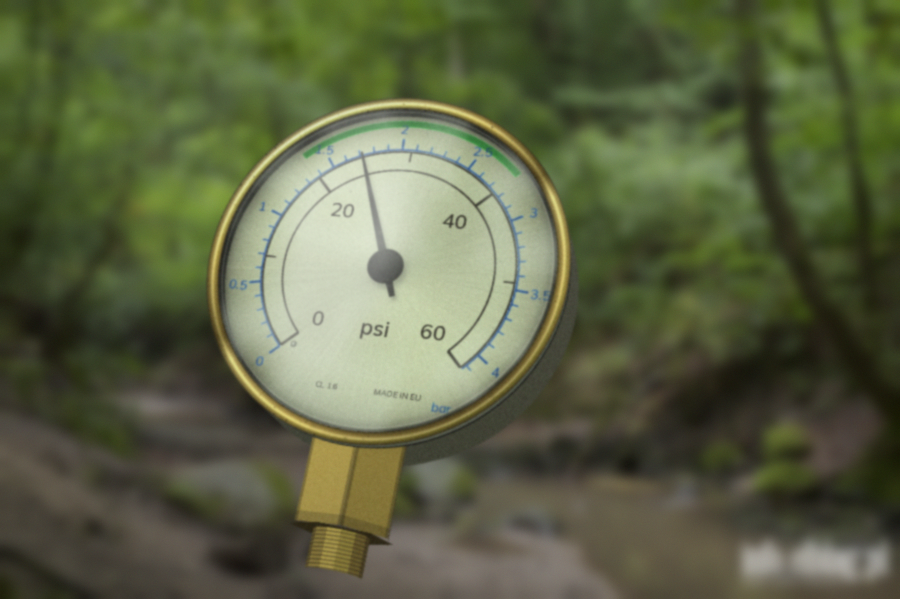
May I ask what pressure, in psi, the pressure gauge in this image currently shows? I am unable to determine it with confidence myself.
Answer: 25 psi
